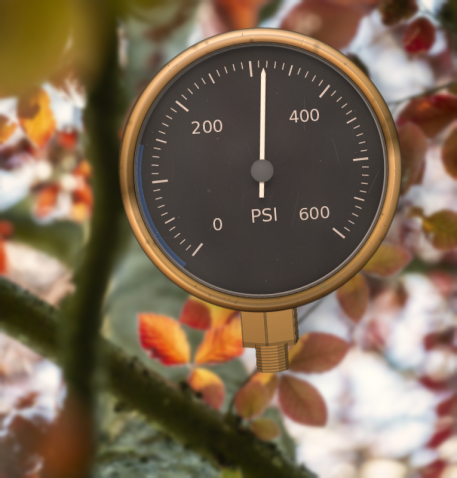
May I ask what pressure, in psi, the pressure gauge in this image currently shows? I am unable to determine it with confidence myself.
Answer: 315 psi
